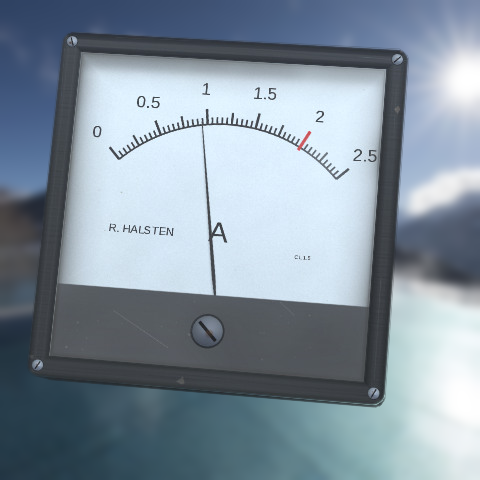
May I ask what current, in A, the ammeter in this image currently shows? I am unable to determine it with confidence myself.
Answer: 0.95 A
